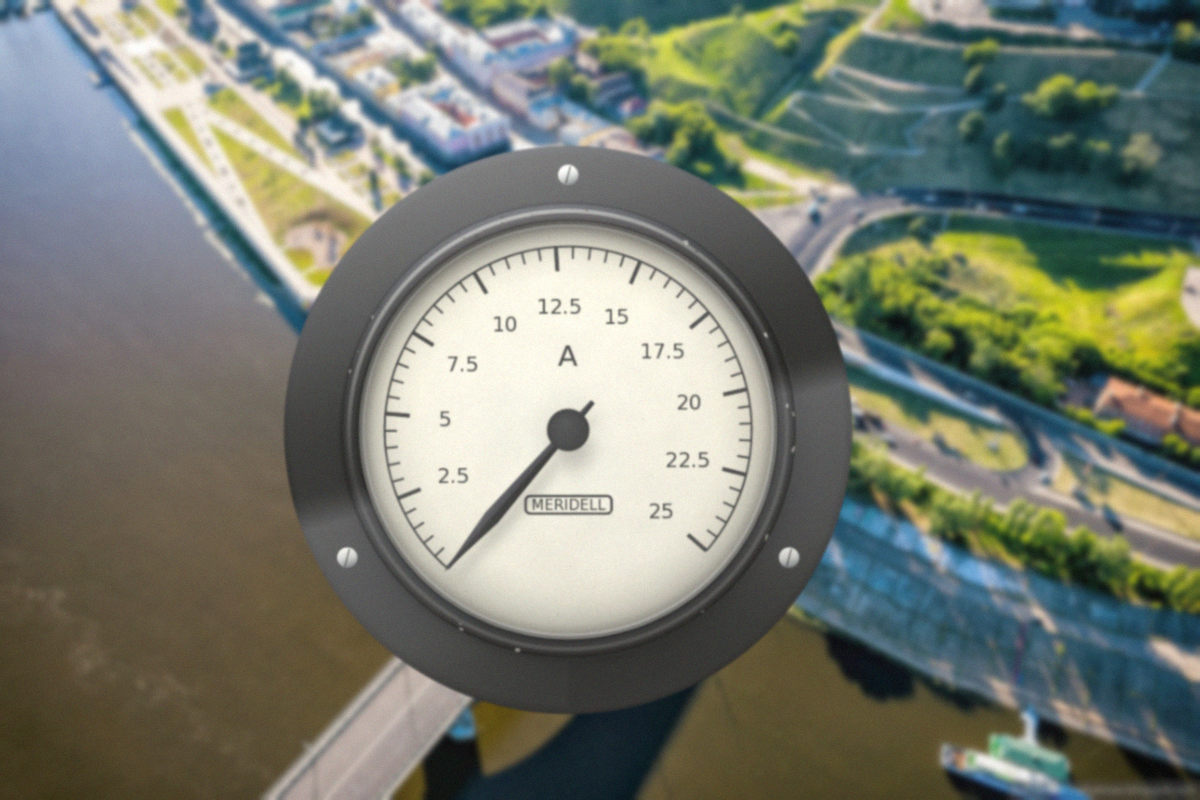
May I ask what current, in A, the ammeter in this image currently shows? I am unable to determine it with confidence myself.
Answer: 0 A
